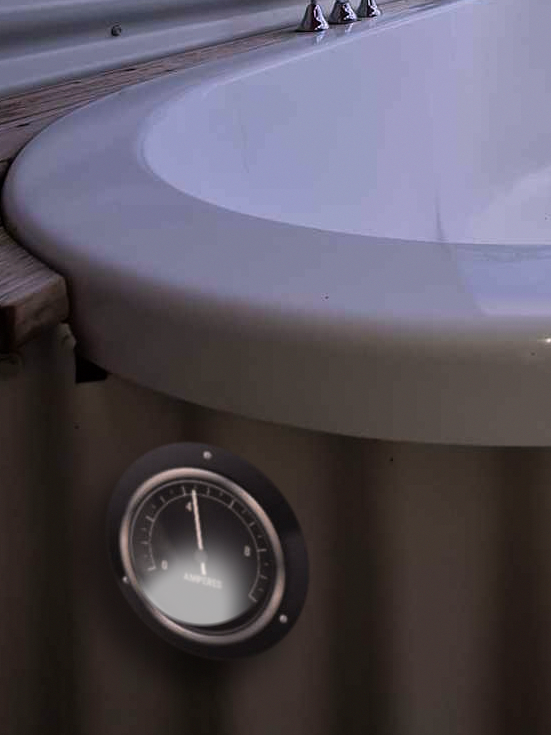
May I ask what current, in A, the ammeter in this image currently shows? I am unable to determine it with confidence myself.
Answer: 4.5 A
